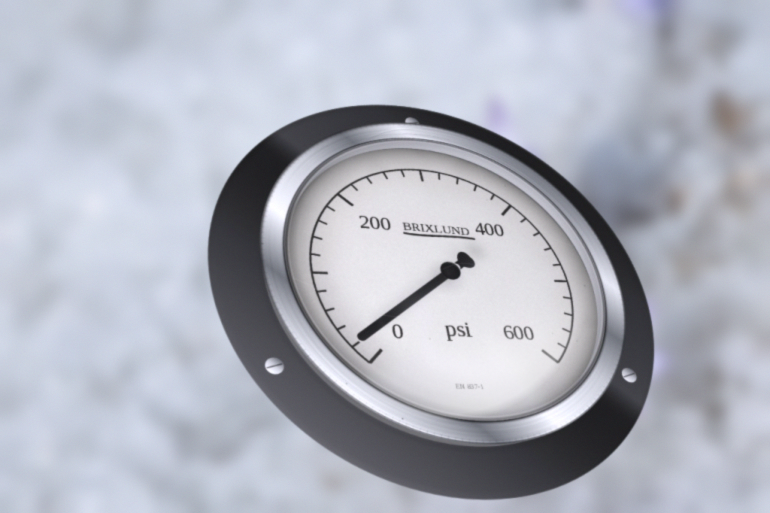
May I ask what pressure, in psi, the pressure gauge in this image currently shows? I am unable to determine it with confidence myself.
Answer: 20 psi
